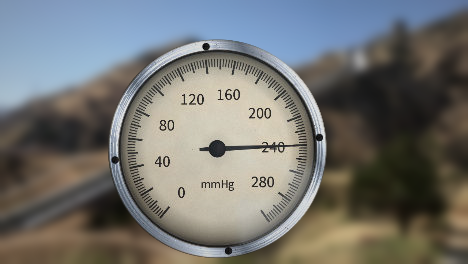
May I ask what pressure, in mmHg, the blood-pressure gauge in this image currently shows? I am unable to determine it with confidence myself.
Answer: 240 mmHg
